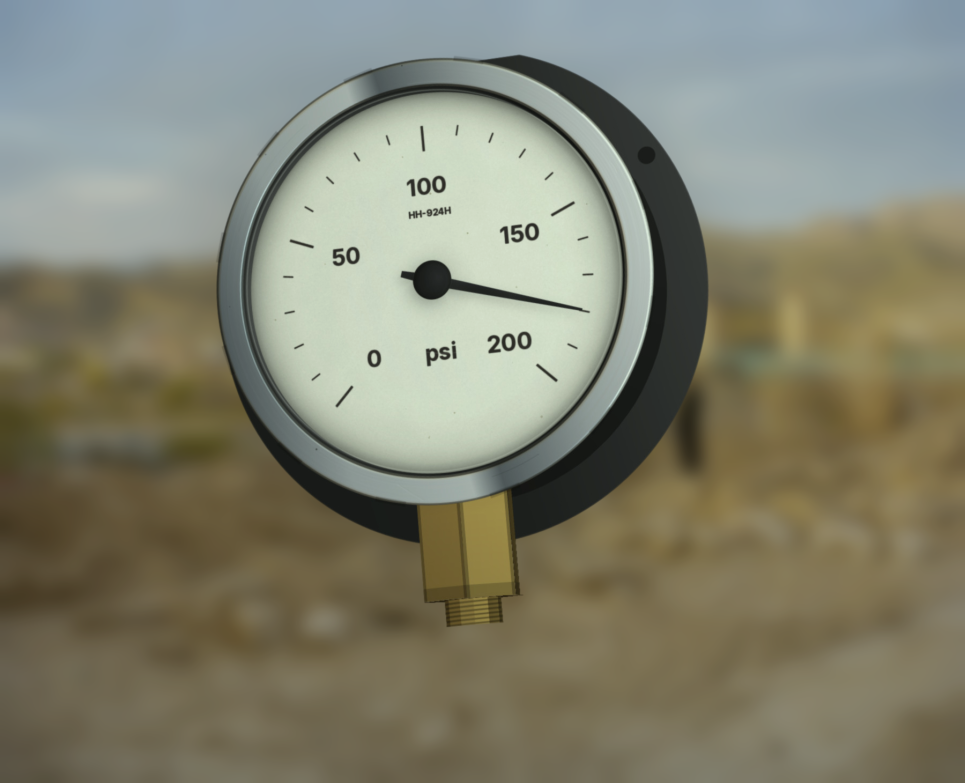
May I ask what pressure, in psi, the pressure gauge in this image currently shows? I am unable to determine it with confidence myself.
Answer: 180 psi
